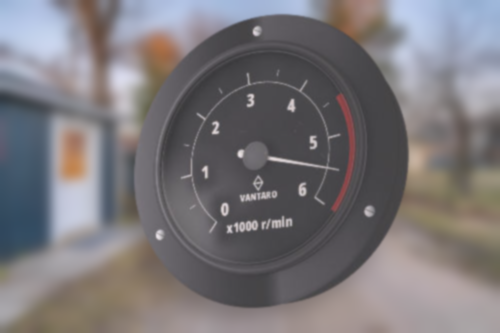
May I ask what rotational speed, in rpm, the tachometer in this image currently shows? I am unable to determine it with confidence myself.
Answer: 5500 rpm
